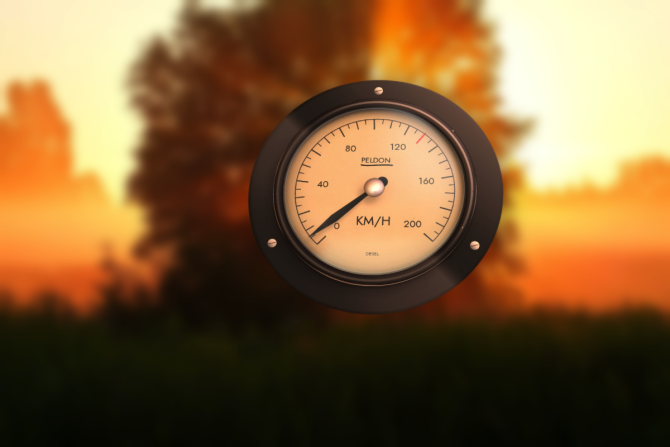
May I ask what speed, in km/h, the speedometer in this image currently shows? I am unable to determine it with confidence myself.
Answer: 5 km/h
